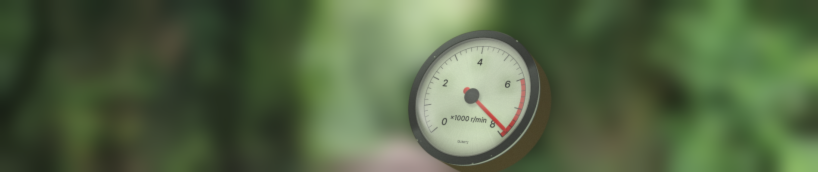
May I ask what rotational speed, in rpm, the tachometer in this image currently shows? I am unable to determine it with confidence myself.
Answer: 7800 rpm
